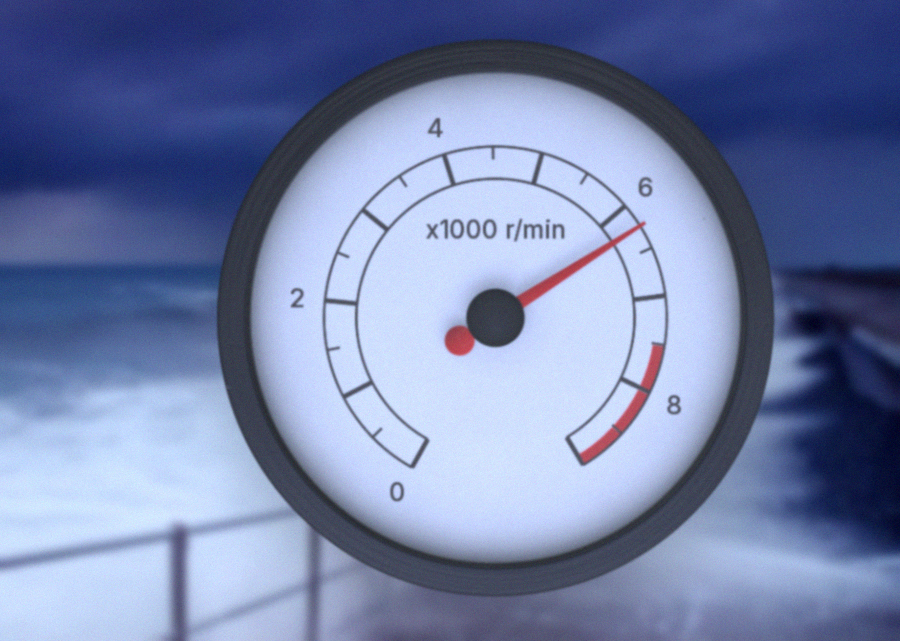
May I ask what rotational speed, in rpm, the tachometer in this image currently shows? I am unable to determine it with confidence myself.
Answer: 6250 rpm
